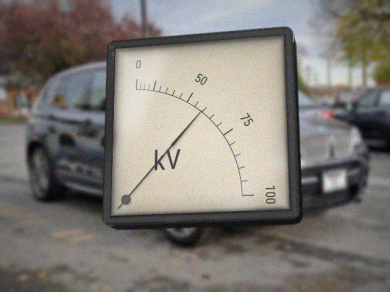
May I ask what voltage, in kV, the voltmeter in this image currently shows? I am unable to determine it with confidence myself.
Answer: 60 kV
